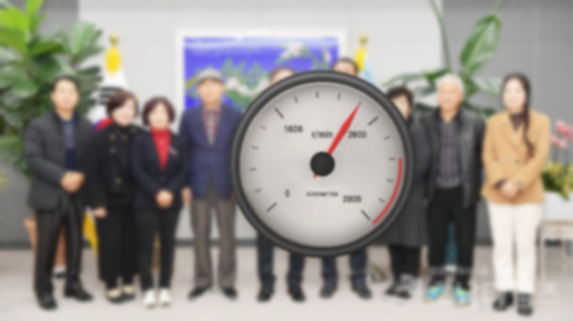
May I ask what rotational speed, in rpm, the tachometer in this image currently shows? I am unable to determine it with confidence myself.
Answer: 1800 rpm
